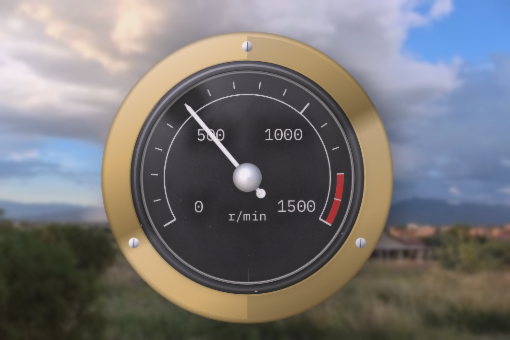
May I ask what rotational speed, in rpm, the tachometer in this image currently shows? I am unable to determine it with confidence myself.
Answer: 500 rpm
